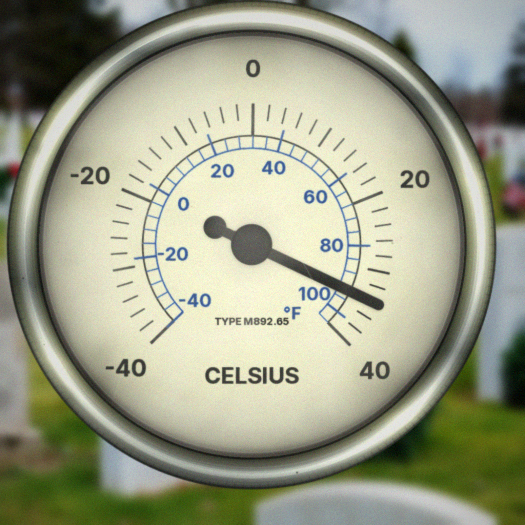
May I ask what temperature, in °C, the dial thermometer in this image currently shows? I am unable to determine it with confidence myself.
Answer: 34 °C
